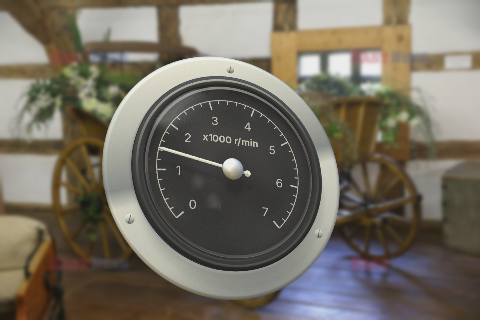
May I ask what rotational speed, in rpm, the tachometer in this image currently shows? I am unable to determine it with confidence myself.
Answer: 1400 rpm
